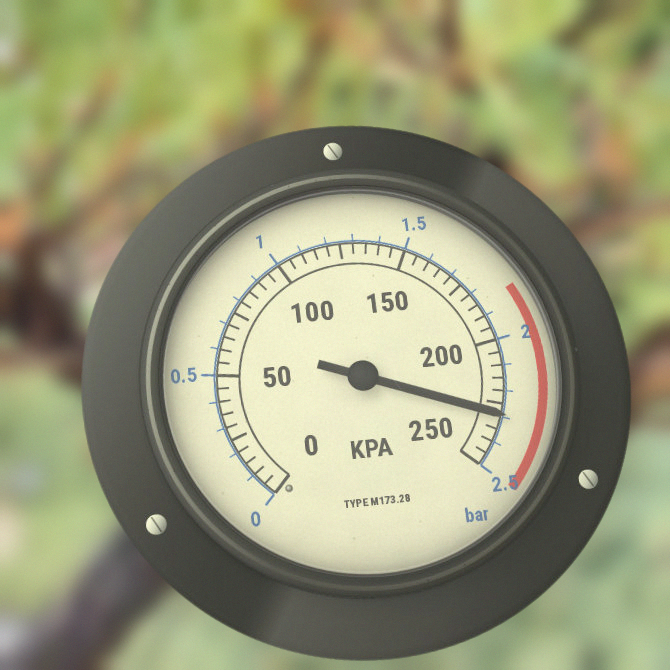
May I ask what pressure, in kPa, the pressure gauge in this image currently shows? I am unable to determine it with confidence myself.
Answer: 230 kPa
